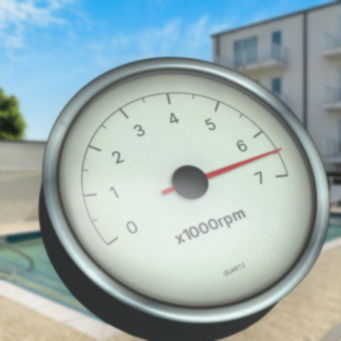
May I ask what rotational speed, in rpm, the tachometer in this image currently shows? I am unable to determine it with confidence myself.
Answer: 6500 rpm
